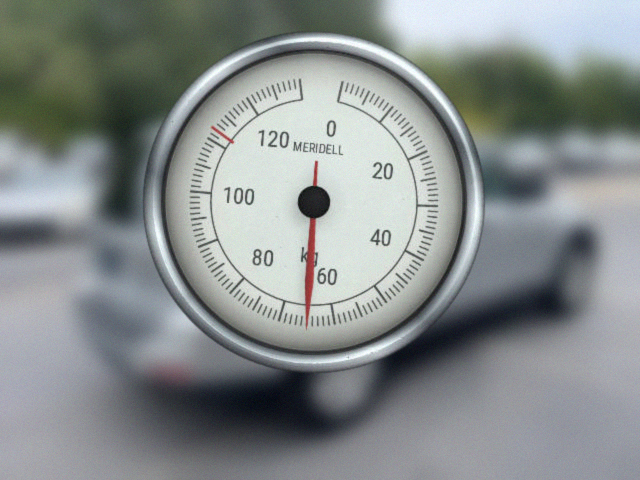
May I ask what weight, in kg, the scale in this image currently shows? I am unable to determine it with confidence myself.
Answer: 65 kg
